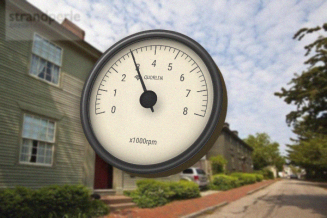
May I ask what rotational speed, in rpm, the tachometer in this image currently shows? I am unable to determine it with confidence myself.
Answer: 3000 rpm
